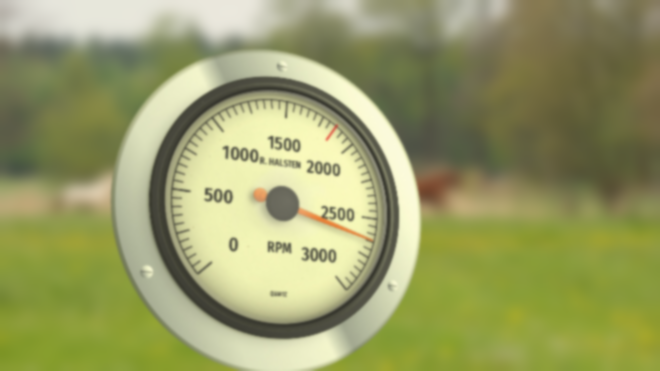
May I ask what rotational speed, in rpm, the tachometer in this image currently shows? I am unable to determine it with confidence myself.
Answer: 2650 rpm
